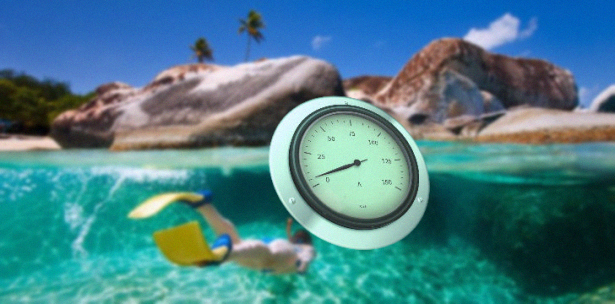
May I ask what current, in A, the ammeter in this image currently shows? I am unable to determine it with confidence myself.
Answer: 5 A
